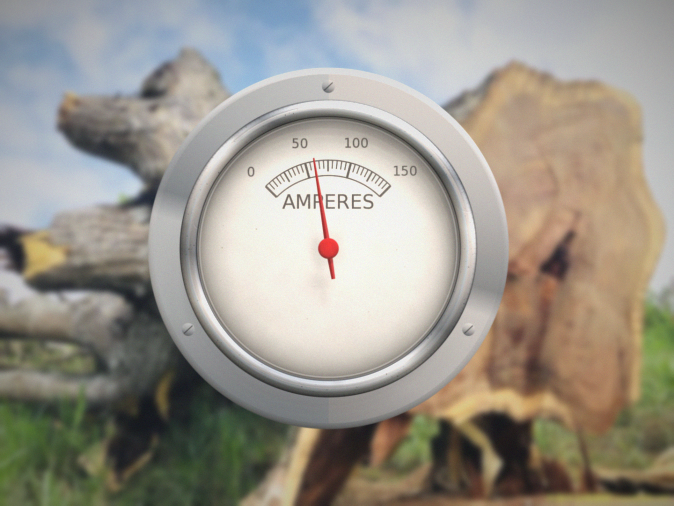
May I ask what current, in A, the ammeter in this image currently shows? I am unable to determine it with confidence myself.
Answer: 60 A
